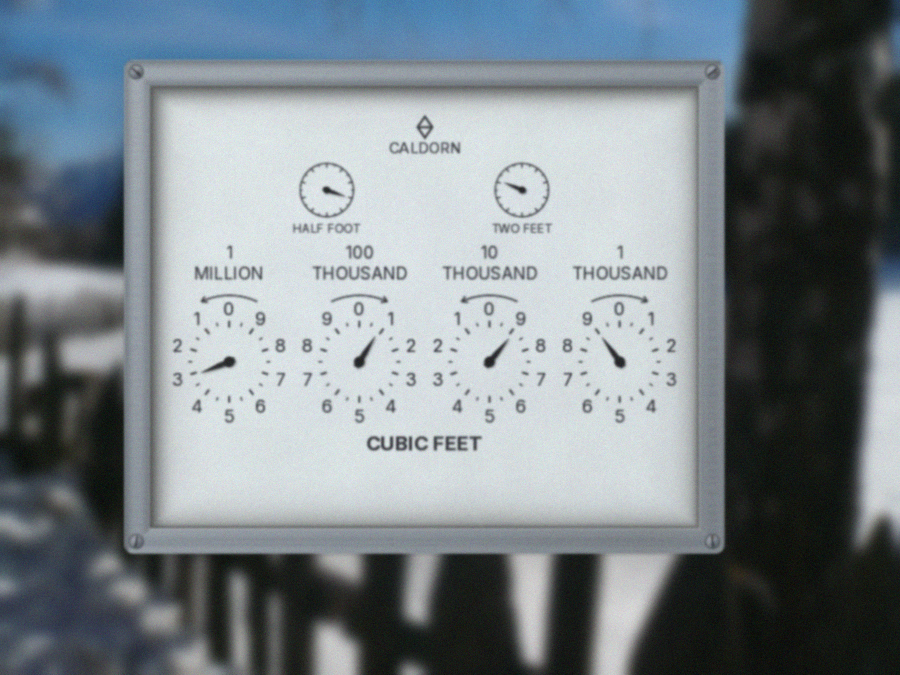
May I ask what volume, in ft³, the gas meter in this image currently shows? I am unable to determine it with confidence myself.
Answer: 308900 ft³
